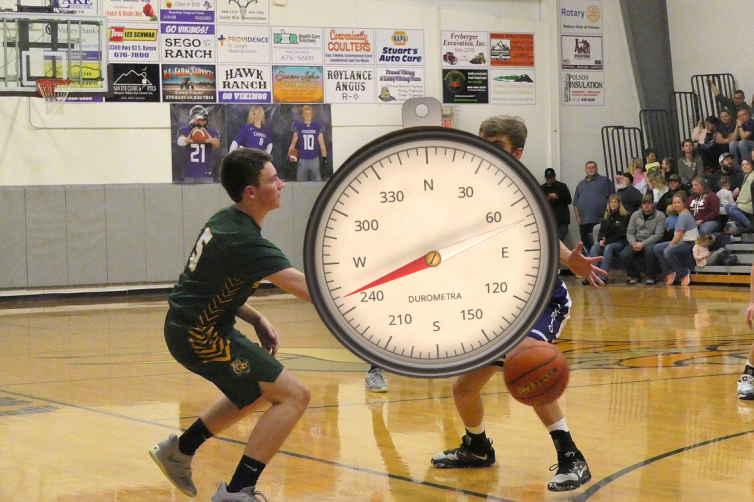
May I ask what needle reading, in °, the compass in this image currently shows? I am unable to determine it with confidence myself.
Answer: 250 °
